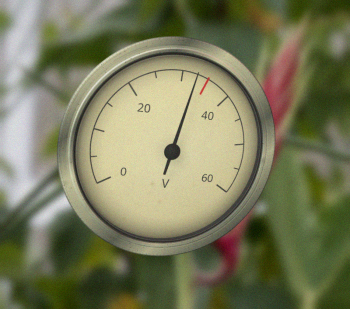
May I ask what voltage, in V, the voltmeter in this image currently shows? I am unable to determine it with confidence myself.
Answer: 32.5 V
